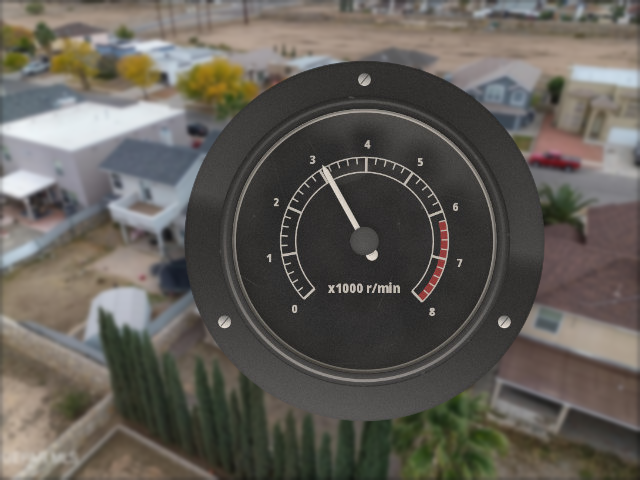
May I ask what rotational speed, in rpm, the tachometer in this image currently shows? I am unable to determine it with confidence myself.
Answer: 3100 rpm
